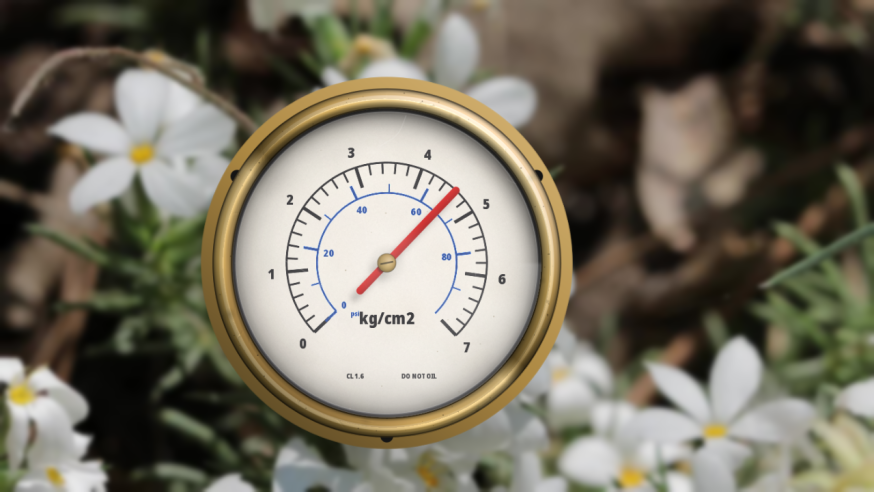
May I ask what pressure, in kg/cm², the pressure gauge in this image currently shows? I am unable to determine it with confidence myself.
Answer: 4.6 kg/cm²
